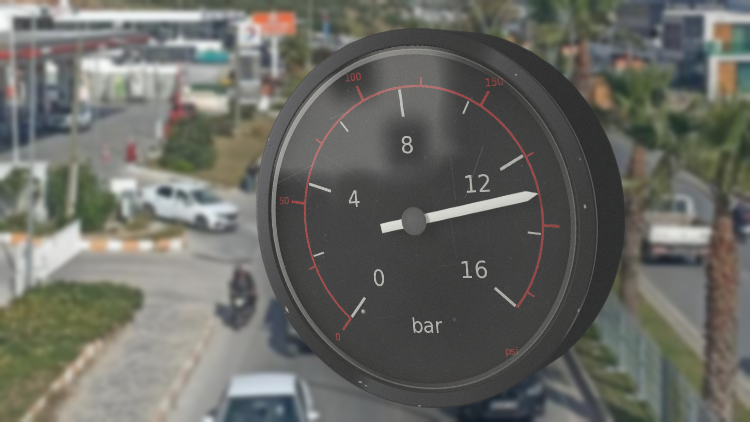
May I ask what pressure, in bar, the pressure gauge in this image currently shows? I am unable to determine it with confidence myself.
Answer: 13 bar
